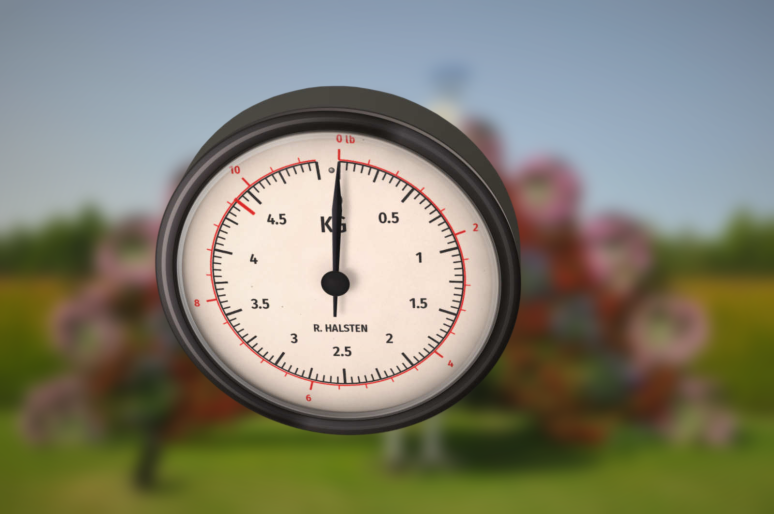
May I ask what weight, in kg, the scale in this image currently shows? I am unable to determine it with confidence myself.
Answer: 0 kg
